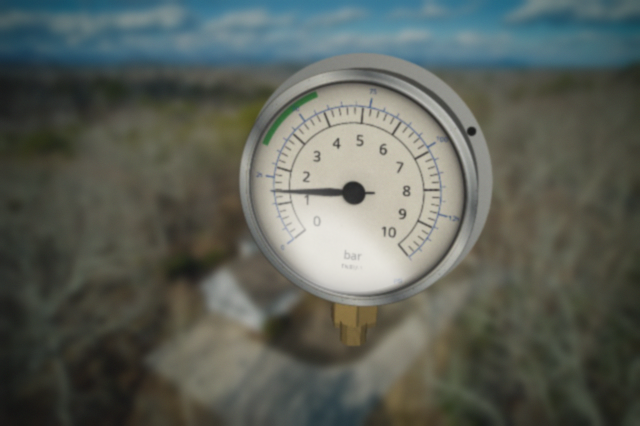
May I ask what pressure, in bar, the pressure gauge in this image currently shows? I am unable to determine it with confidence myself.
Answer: 1.4 bar
